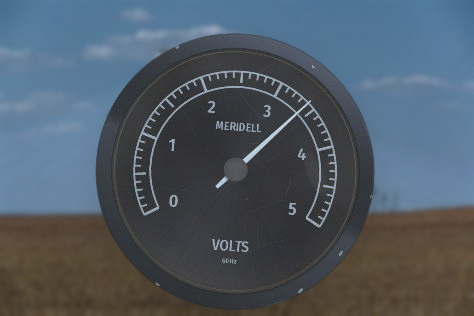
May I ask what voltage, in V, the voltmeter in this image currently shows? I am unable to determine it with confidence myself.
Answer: 3.4 V
